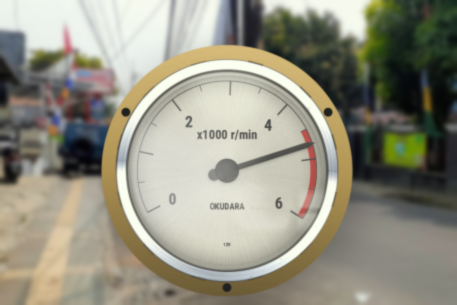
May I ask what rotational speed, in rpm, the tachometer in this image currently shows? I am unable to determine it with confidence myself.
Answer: 4750 rpm
